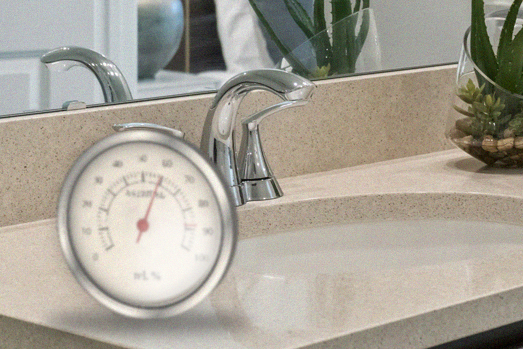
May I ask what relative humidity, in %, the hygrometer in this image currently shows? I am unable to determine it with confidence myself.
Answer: 60 %
